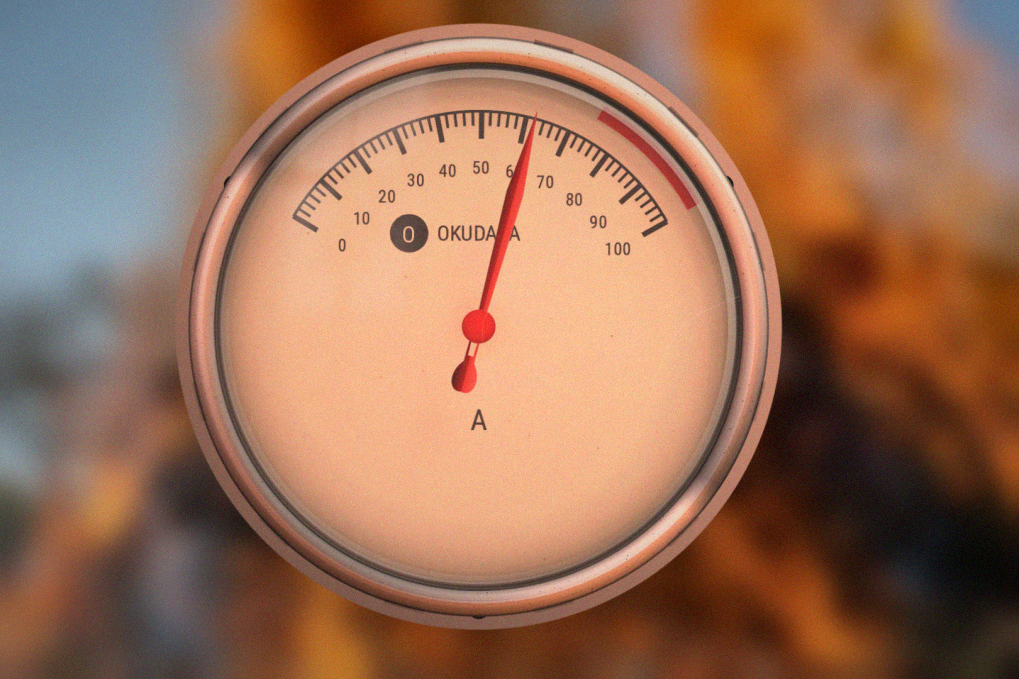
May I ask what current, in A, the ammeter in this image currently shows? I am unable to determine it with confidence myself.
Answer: 62 A
